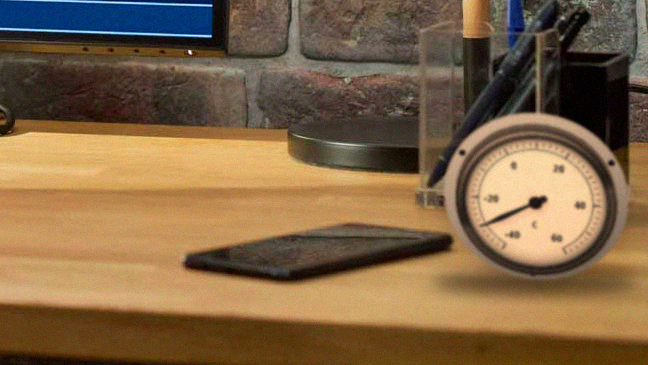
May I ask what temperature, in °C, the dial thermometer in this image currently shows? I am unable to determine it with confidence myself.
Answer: -30 °C
